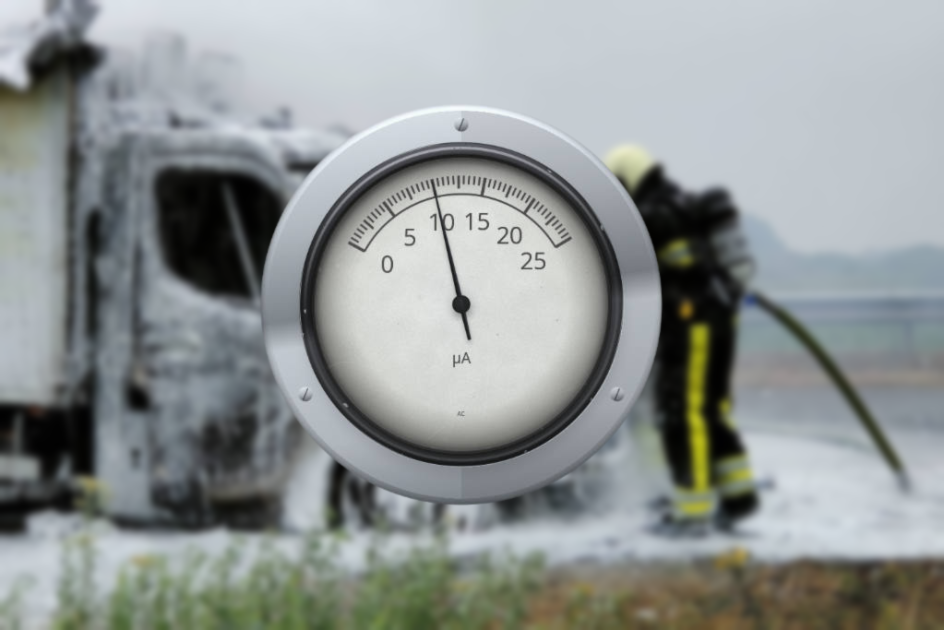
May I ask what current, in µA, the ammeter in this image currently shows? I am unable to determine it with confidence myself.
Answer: 10 µA
